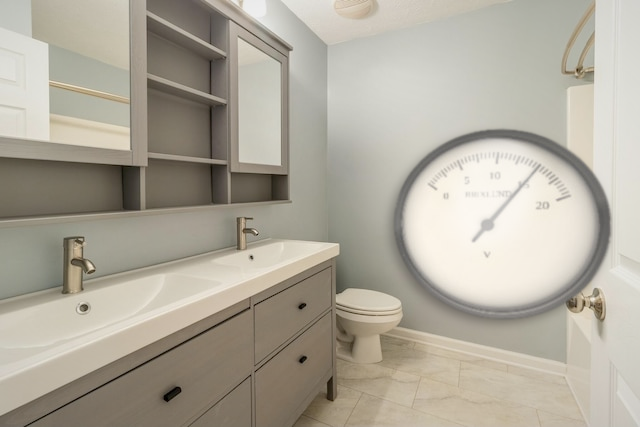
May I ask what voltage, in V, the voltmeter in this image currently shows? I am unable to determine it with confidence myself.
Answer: 15 V
